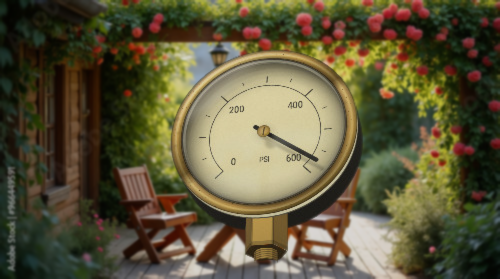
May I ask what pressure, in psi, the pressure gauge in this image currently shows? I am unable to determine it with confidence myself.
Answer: 575 psi
